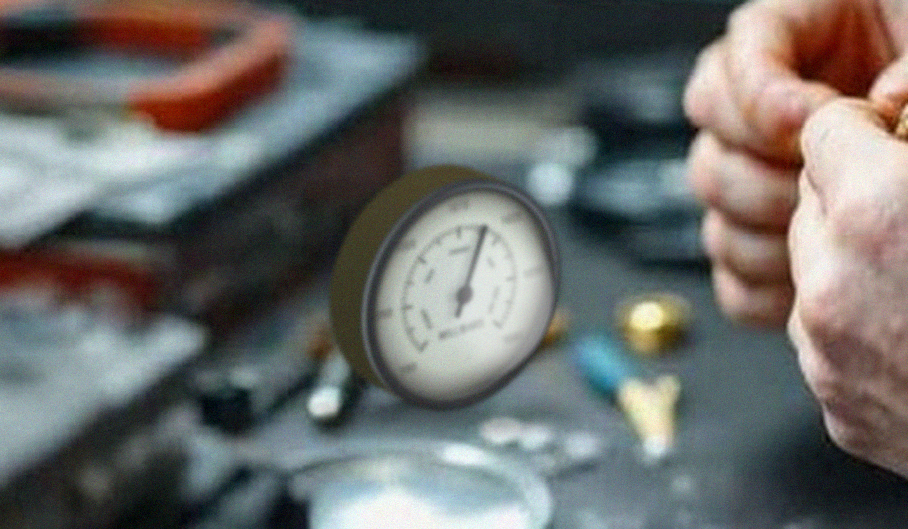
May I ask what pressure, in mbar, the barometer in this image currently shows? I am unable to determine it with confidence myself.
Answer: 1015 mbar
